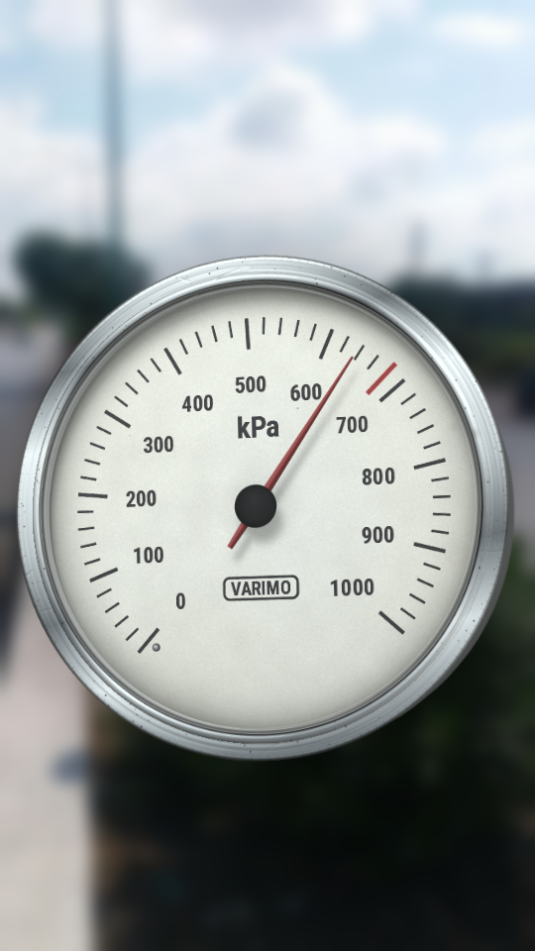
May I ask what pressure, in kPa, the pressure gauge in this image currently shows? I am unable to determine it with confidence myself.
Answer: 640 kPa
